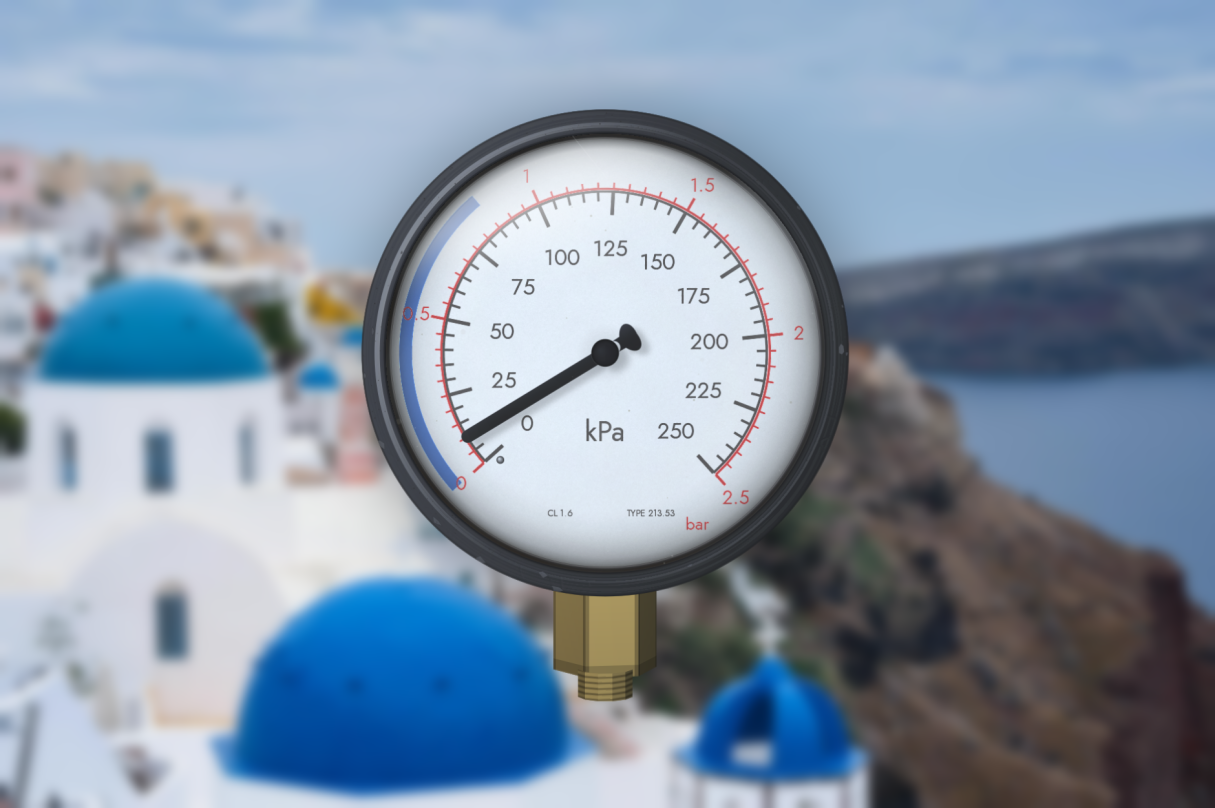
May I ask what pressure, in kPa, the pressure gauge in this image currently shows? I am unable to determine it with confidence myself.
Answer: 10 kPa
